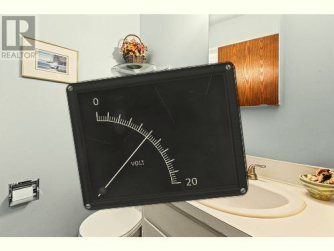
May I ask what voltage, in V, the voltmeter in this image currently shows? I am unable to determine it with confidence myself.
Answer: 10 V
